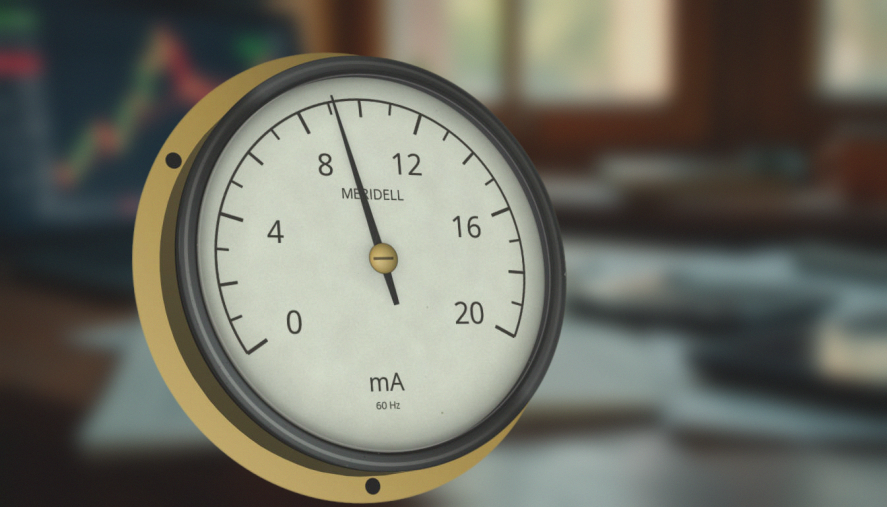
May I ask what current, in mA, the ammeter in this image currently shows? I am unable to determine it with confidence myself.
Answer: 9 mA
